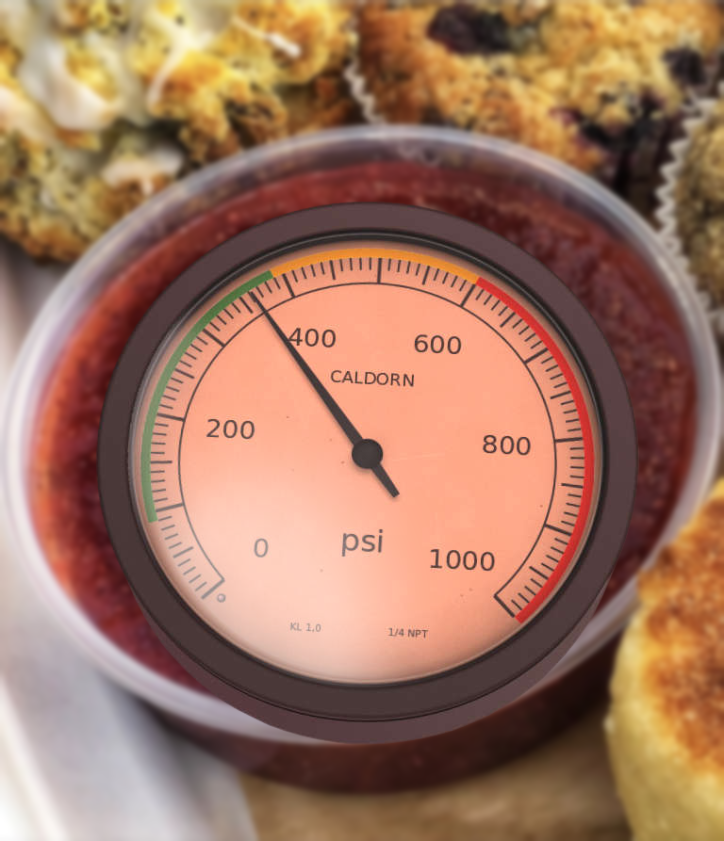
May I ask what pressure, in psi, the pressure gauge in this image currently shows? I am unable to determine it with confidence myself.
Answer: 360 psi
